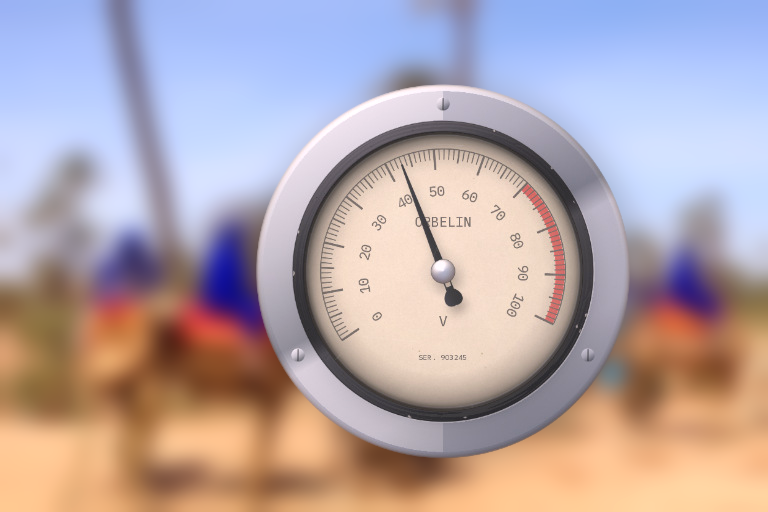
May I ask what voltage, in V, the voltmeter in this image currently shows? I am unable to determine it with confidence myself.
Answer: 43 V
